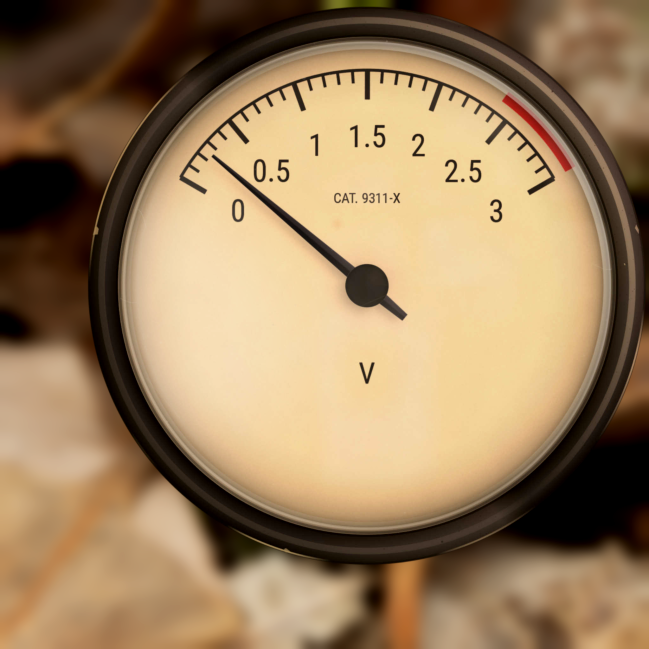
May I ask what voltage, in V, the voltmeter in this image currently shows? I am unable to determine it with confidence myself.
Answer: 0.25 V
